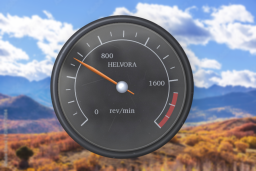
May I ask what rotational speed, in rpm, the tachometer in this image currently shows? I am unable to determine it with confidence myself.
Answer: 550 rpm
